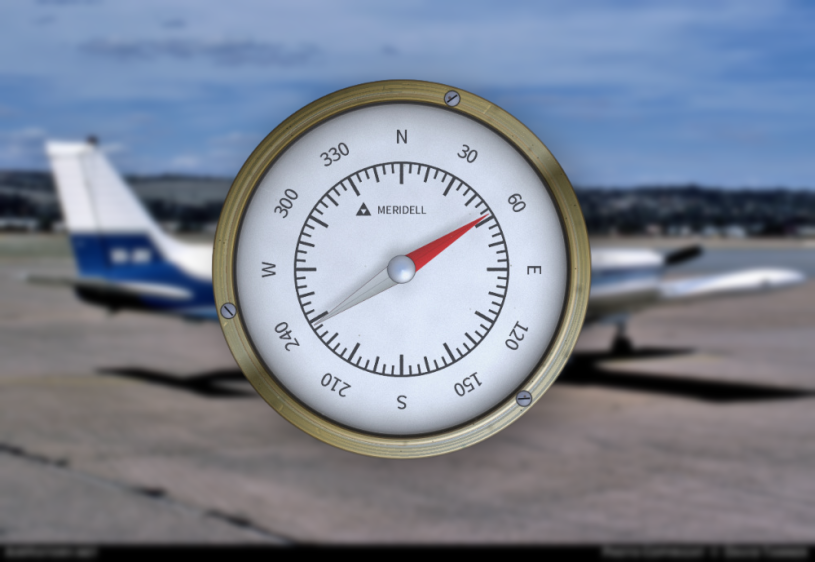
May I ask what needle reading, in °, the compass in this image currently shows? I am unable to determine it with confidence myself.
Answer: 57.5 °
